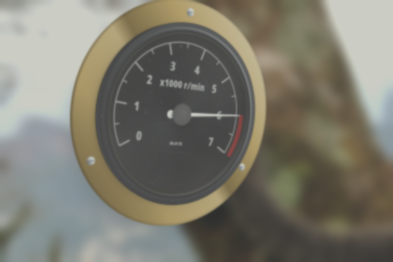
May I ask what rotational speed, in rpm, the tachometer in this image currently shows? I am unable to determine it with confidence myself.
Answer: 6000 rpm
